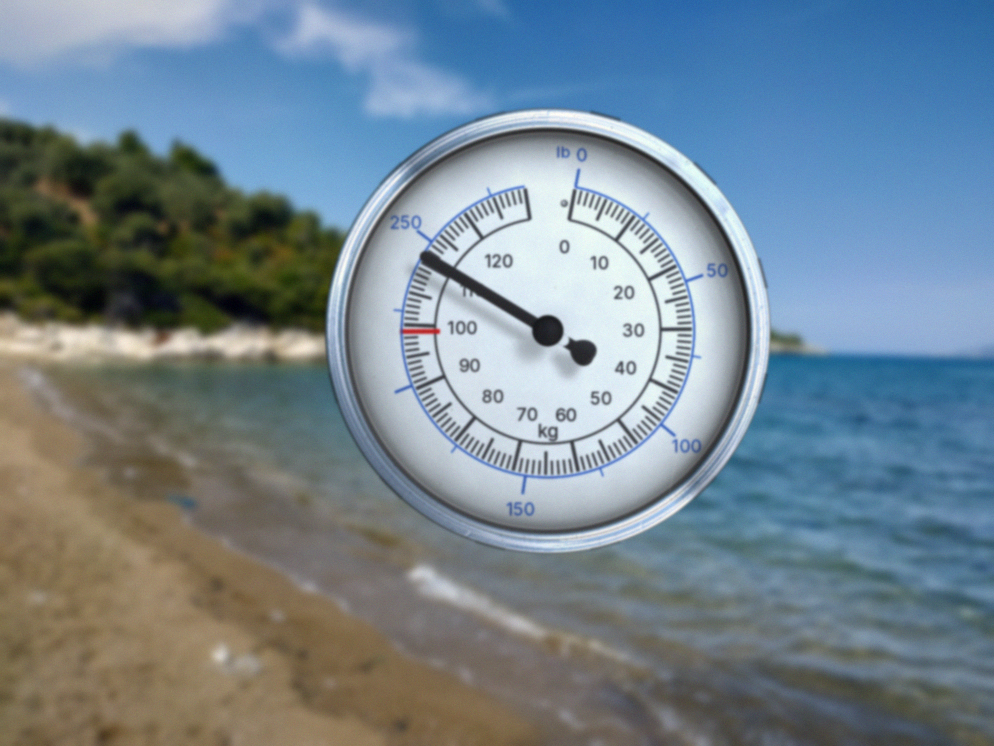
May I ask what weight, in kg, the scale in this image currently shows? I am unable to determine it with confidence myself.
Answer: 111 kg
